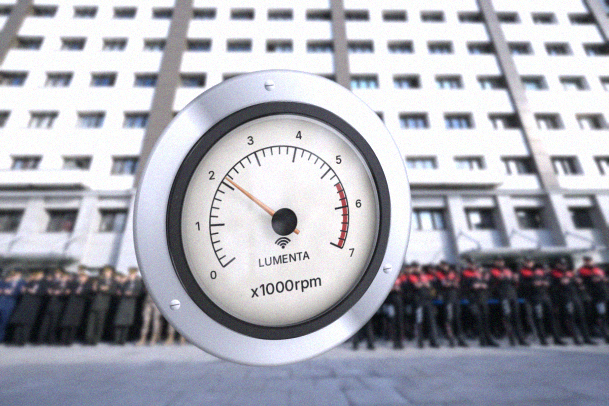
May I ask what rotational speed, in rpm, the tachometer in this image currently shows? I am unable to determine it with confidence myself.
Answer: 2100 rpm
